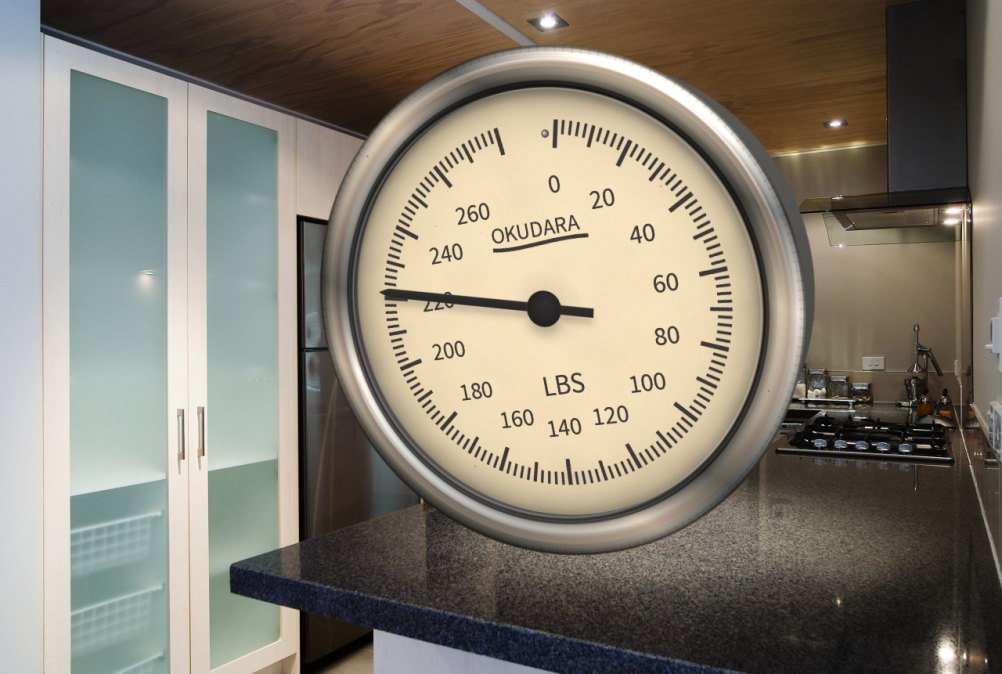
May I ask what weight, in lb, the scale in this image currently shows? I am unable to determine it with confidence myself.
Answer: 222 lb
